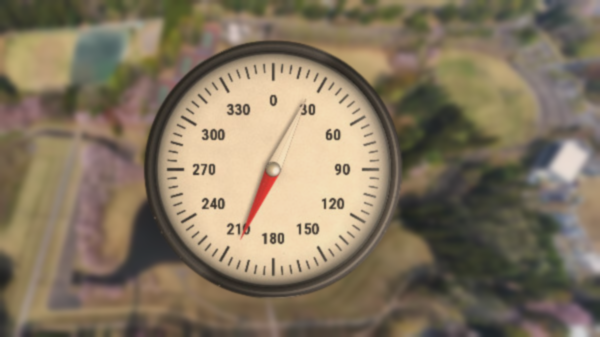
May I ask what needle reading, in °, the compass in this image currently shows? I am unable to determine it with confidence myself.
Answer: 205 °
